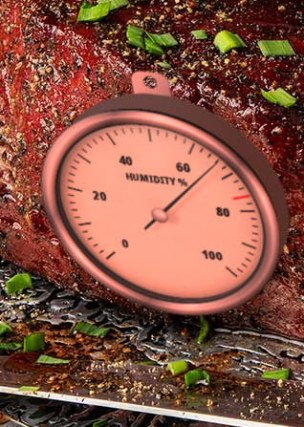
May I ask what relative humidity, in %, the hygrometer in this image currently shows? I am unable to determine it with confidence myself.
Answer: 66 %
